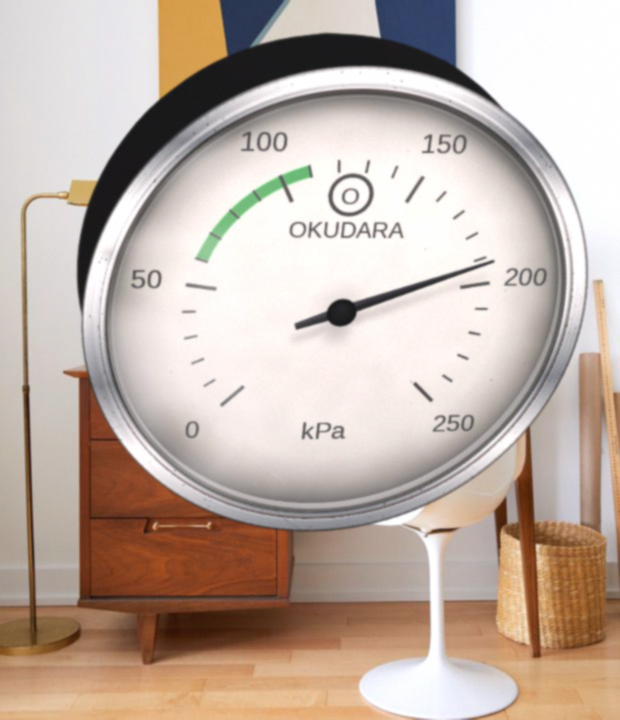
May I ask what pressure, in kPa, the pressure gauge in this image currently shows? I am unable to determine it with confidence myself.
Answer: 190 kPa
